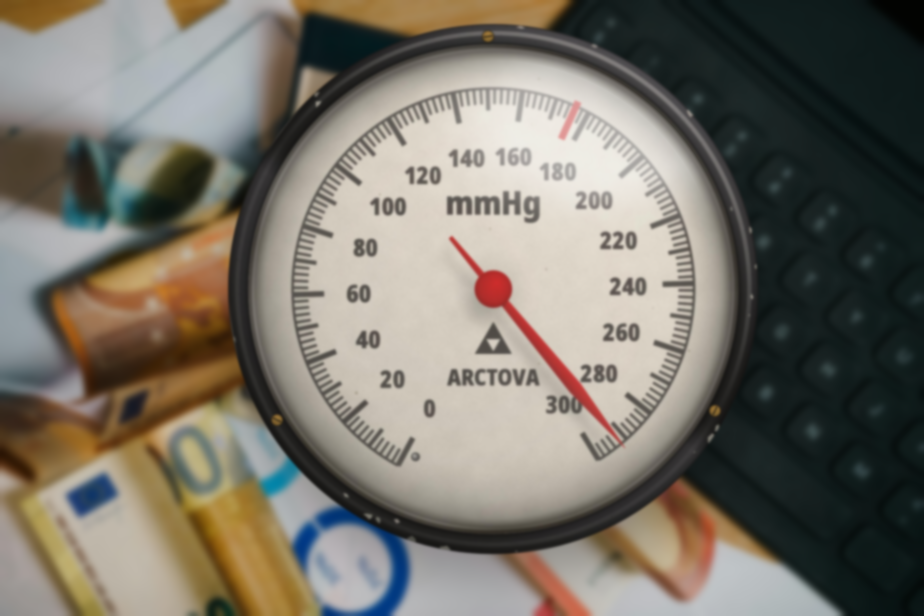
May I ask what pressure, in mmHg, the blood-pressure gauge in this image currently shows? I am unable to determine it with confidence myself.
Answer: 292 mmHg
